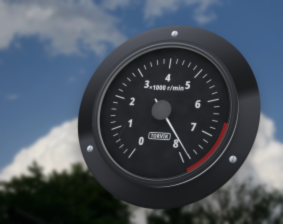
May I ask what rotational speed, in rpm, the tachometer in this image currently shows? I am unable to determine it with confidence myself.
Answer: 7800 rpm
